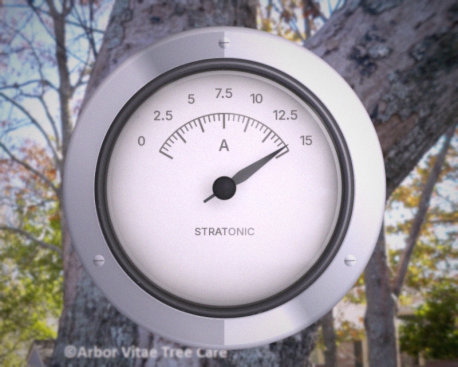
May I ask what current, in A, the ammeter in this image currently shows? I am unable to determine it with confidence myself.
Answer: 14.5 A
